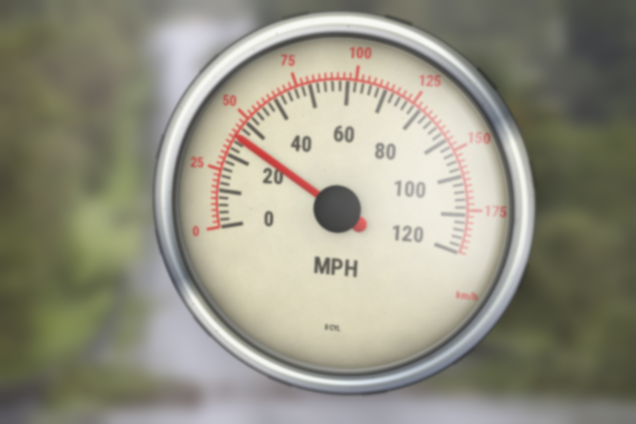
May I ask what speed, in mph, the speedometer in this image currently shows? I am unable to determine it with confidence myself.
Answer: 26 mph
